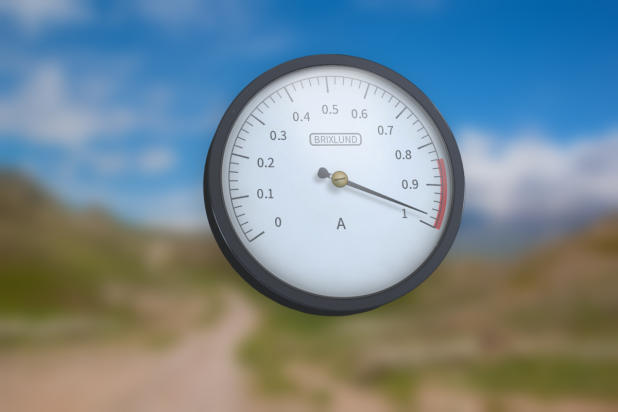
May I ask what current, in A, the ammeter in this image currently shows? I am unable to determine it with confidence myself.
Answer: 0.98 A
